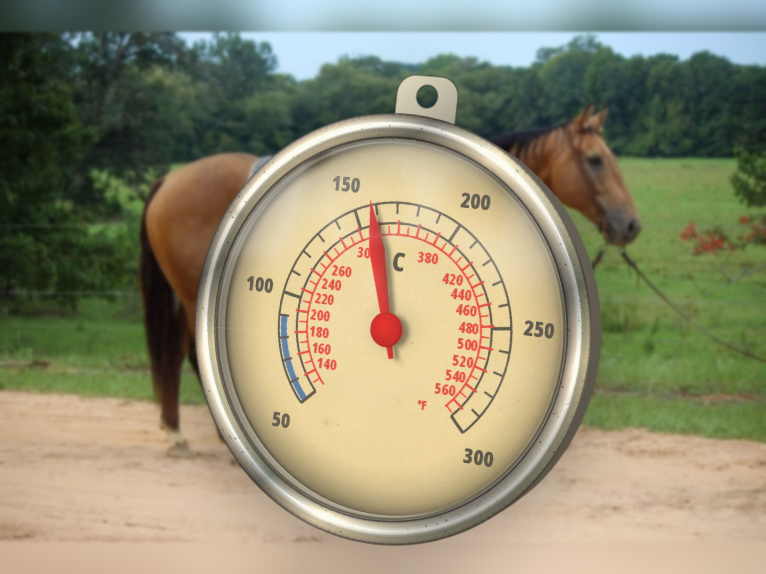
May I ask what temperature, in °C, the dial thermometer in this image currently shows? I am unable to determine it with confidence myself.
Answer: 160 °C
